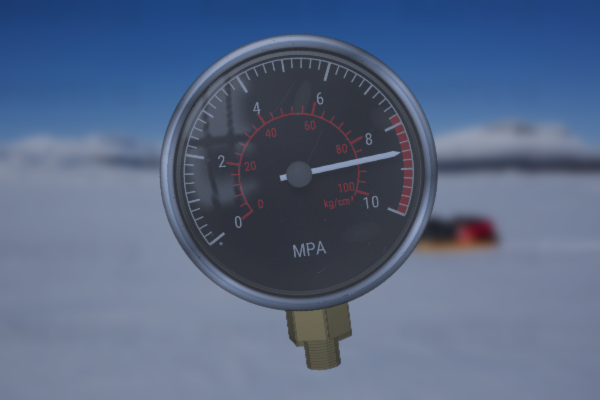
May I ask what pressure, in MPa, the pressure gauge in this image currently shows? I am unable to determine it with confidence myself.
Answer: 8.6 MPa
